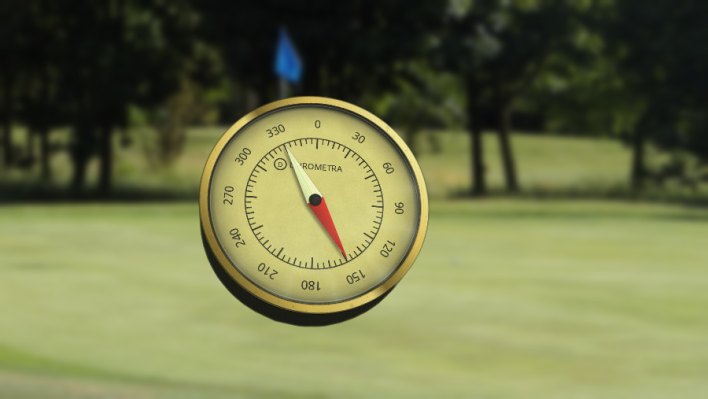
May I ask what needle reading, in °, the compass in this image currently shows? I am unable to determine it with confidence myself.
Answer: 150 °
